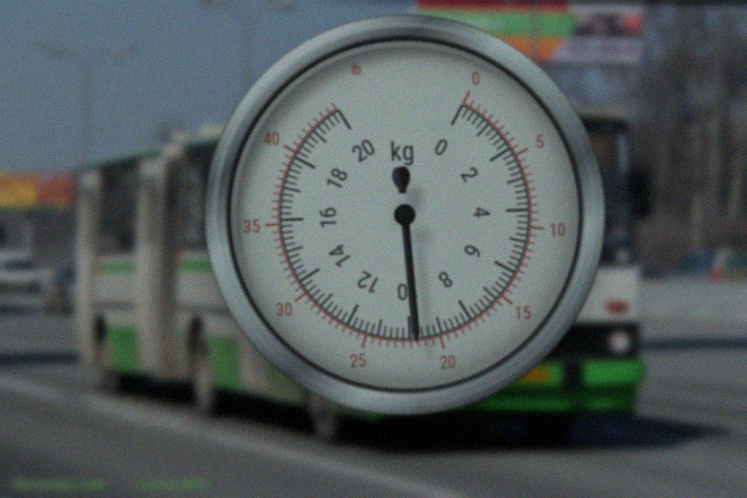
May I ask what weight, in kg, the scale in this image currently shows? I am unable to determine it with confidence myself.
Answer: 9.8 kg
